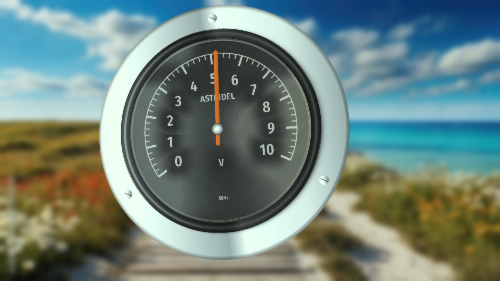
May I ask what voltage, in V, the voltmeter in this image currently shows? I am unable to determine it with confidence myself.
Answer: 5.2 V
